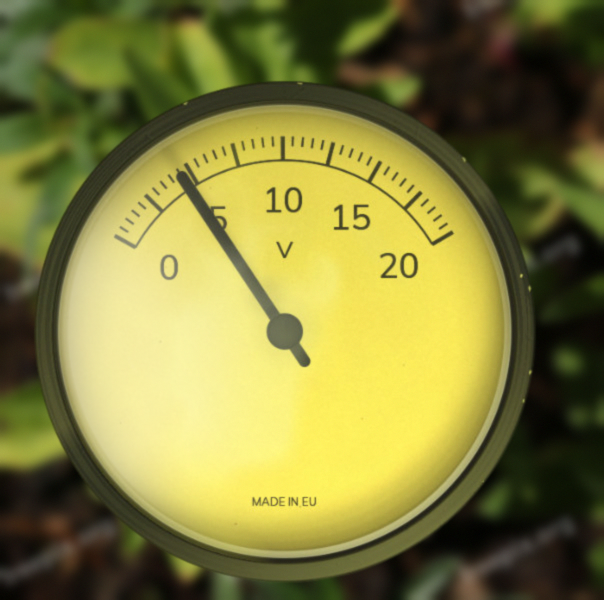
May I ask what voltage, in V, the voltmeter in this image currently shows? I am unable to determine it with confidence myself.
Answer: 4.5 V
